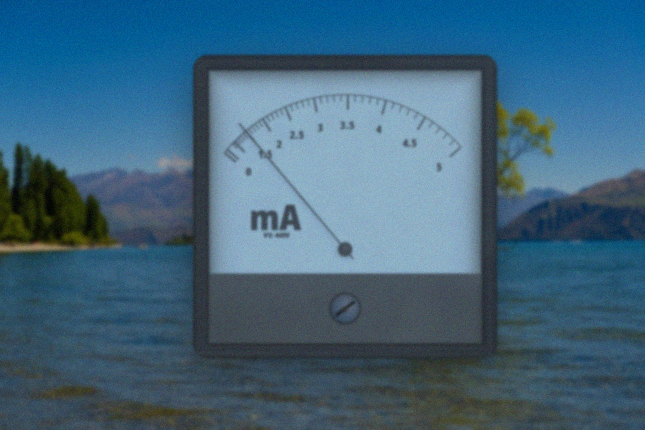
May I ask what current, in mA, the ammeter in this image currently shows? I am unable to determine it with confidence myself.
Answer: 1.5 mA
